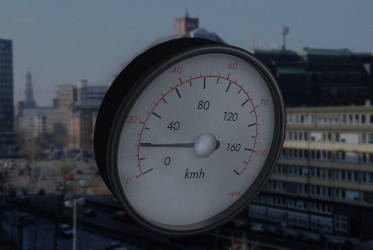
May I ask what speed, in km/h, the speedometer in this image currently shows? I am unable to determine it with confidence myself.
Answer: 20 km/h
